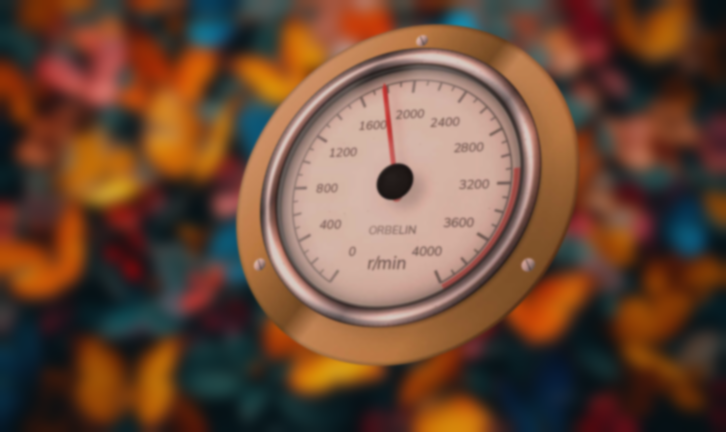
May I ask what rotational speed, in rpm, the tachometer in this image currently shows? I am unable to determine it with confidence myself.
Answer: 1800 rpm
